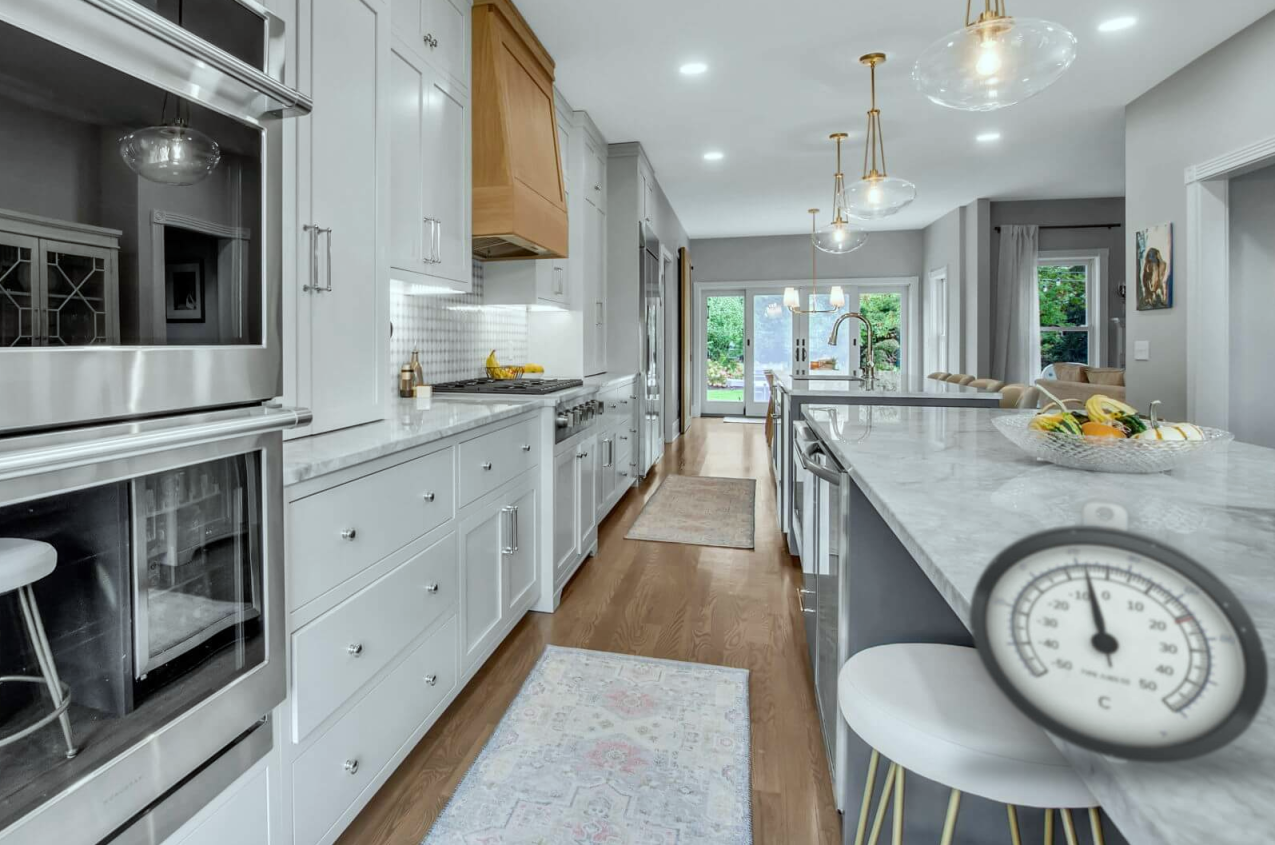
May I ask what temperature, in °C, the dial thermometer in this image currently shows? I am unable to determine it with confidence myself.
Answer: -5 °C
